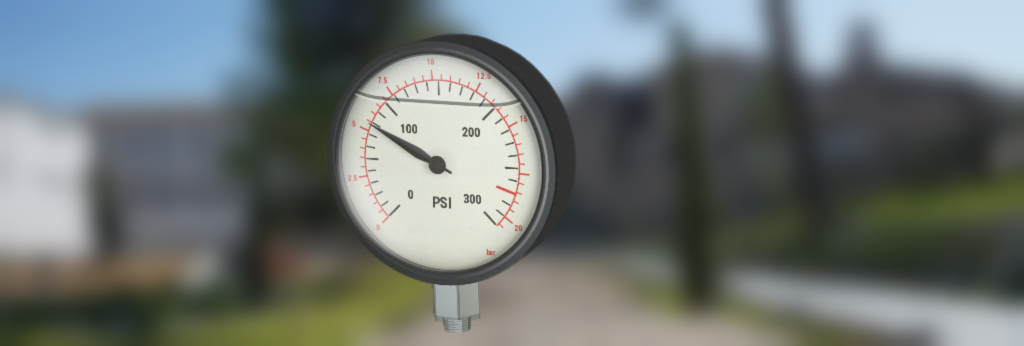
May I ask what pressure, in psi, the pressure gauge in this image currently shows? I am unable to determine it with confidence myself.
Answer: 80 psi
